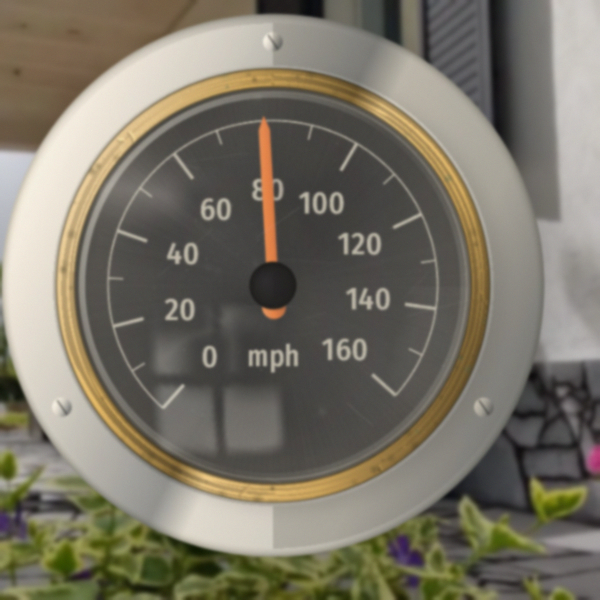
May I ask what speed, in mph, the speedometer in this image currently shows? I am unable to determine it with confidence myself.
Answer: 80 mph
